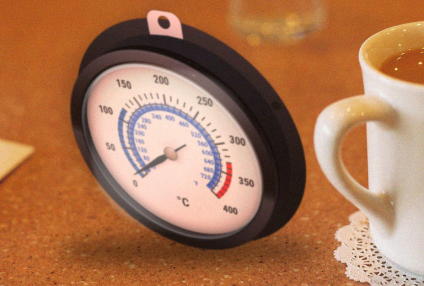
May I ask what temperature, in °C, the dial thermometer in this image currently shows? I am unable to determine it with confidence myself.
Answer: 10 °C
